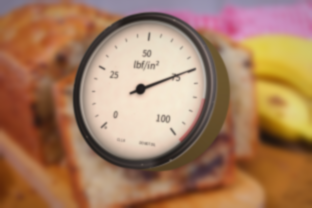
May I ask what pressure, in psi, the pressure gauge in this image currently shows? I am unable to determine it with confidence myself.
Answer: 75 psi
